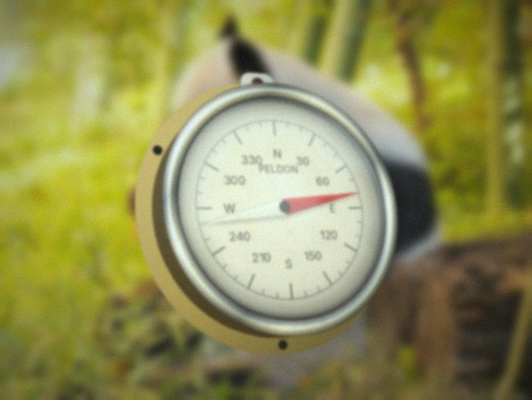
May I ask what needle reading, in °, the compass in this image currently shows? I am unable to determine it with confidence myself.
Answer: 80 °
